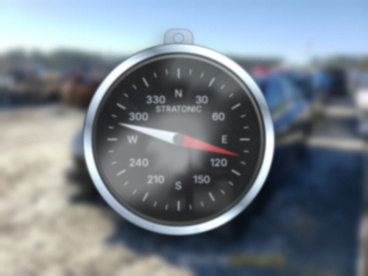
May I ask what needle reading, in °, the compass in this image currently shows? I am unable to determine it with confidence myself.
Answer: 105 °
